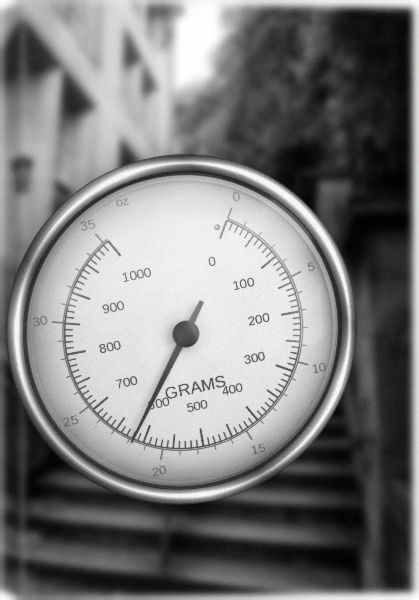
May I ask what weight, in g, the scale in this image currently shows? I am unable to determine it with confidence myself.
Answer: 620 g
